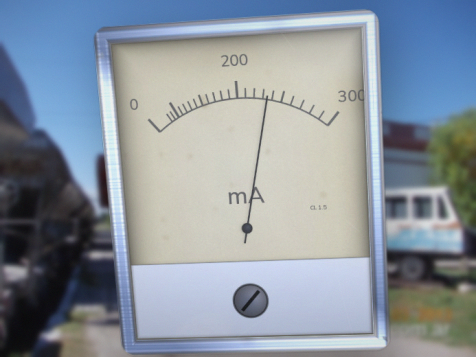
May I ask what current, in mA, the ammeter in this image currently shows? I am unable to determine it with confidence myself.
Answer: 235 mA
